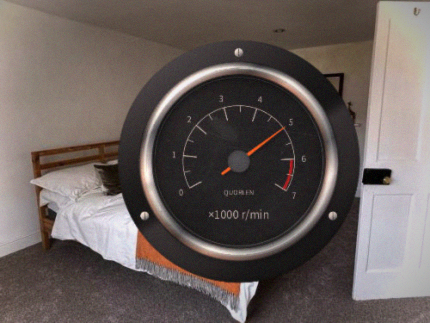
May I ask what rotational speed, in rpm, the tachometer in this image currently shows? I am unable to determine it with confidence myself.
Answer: 5000 rpm
